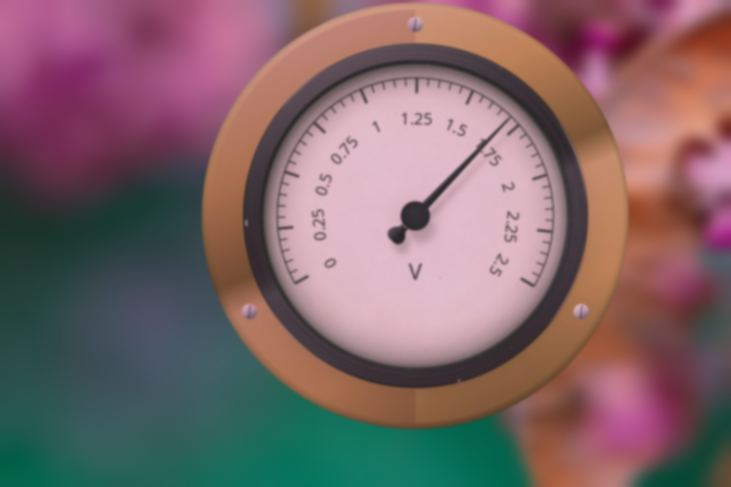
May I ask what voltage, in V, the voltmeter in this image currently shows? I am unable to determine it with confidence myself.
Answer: 1.7 V
